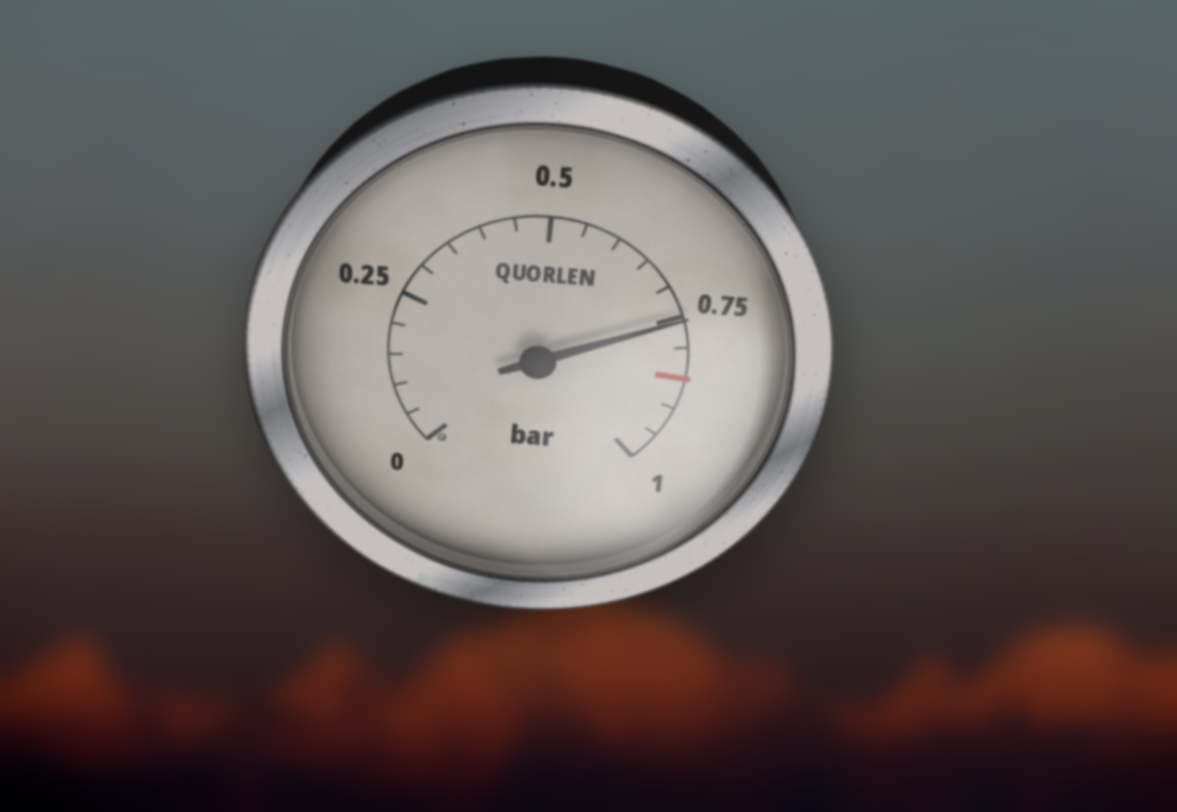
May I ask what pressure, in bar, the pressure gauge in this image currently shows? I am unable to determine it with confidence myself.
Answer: 0.75 bar
